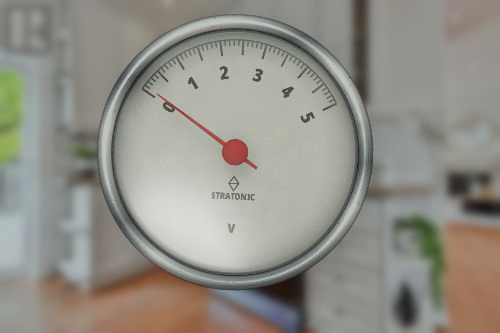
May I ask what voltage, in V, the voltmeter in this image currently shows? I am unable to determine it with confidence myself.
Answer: 0.1 V
